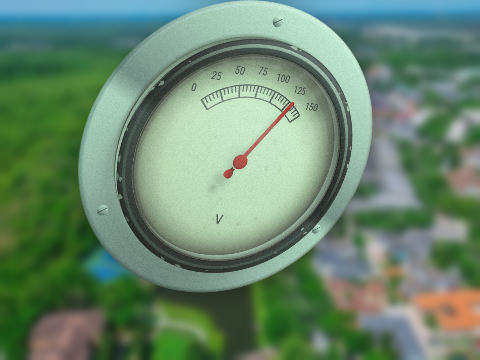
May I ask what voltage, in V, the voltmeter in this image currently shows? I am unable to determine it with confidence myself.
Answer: 125 V
